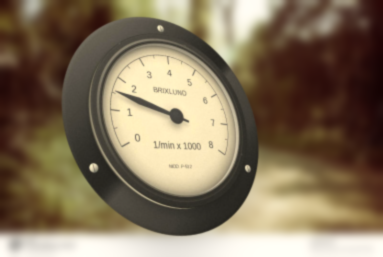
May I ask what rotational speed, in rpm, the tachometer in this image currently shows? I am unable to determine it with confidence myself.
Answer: 1500 rpm
